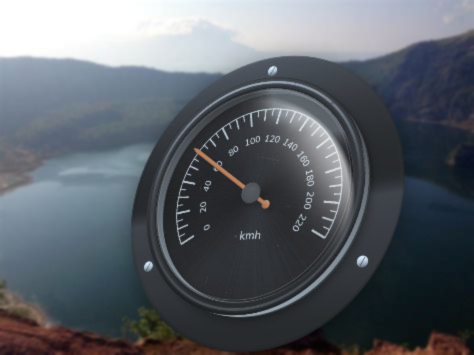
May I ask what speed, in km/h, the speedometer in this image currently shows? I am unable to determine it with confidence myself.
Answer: 60 km/h
